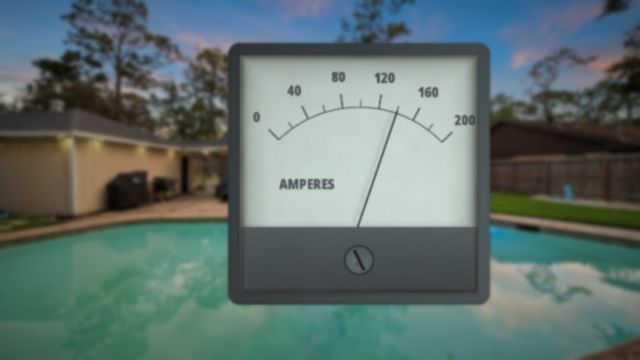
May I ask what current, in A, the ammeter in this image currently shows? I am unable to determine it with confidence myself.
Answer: 140 A
